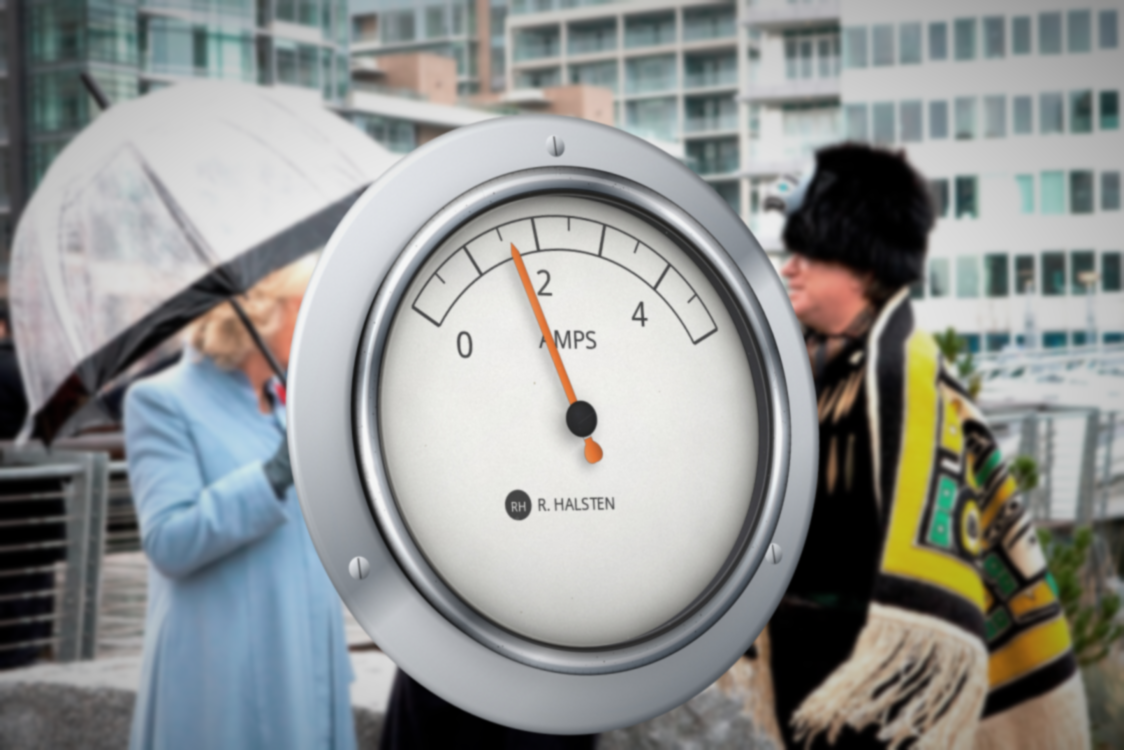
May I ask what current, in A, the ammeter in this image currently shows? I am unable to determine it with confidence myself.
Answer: 1.5 A
